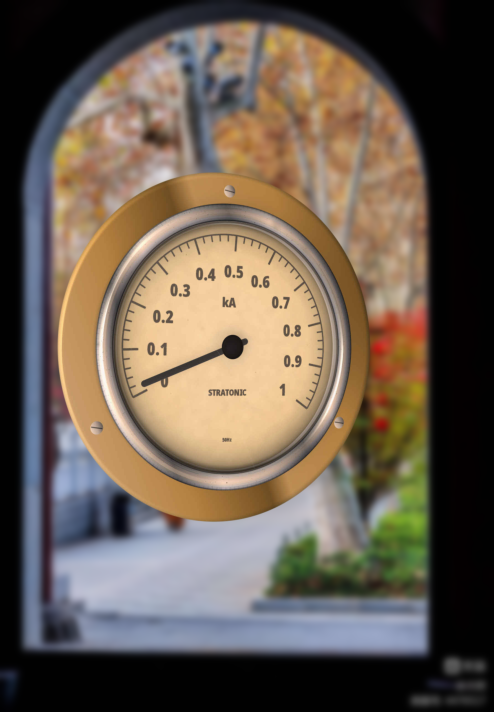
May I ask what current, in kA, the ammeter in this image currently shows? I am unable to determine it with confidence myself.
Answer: 0.02 kA
